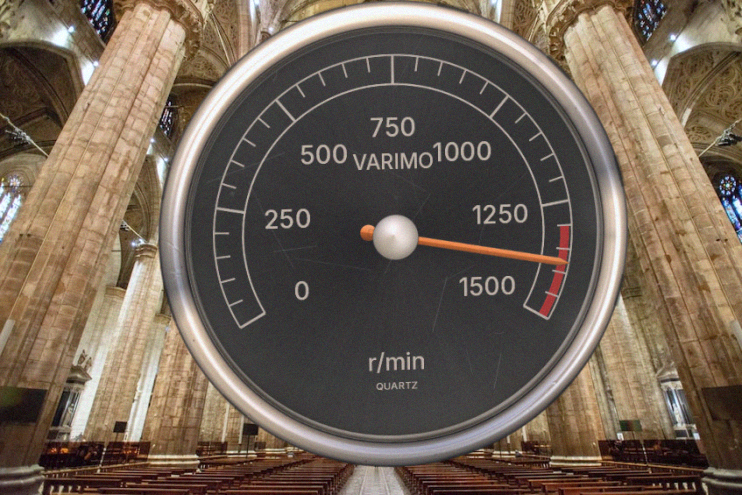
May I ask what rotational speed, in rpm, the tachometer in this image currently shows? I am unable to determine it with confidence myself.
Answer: 1375 rpm
